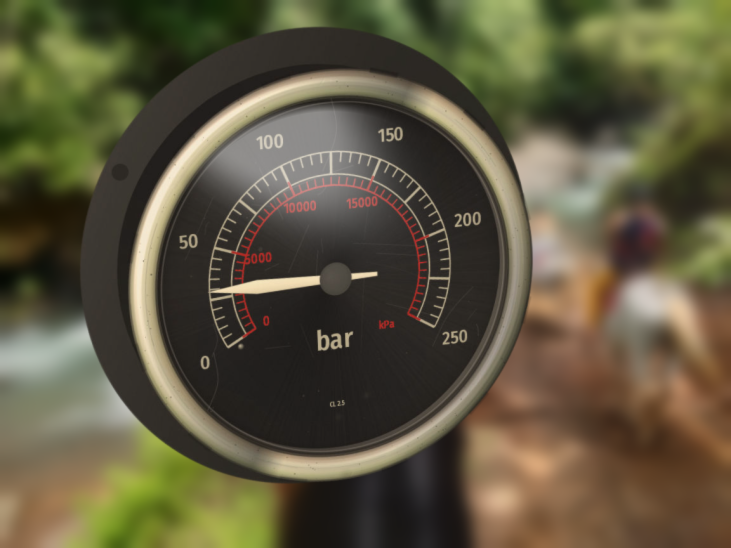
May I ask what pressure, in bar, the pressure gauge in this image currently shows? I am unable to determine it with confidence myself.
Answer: 30 bar
